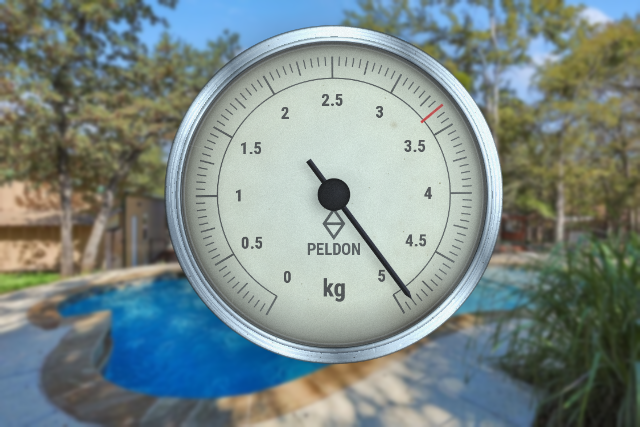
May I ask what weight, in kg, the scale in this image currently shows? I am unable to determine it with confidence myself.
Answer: 4.9 kg
